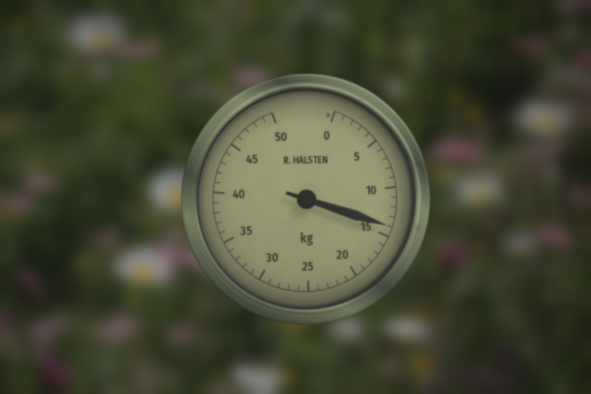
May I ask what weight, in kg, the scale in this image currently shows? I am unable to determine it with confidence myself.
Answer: 14 kg
